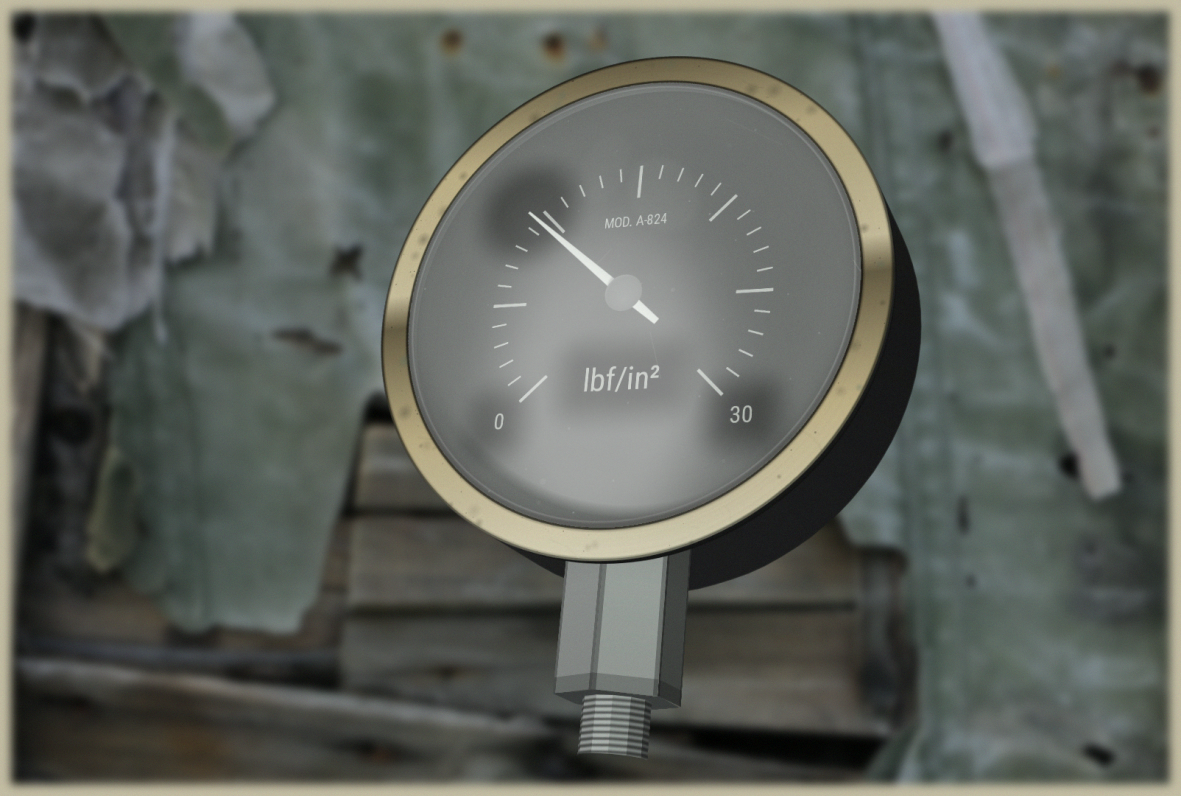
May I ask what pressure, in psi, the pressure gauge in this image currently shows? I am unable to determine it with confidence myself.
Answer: 9.5 psi
